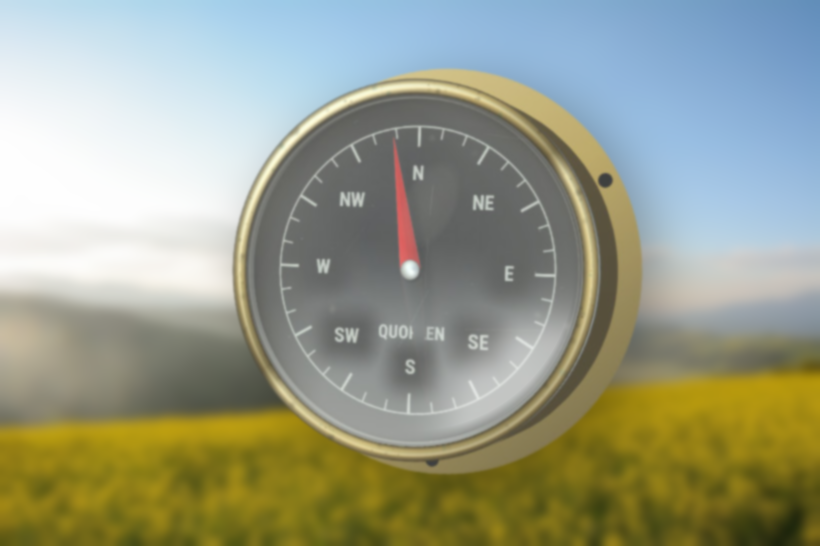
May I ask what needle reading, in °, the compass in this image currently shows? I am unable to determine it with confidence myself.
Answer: 350 °
